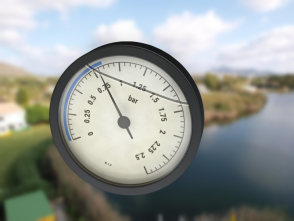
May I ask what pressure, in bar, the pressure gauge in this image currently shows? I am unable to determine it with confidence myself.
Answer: 0.8 bar
